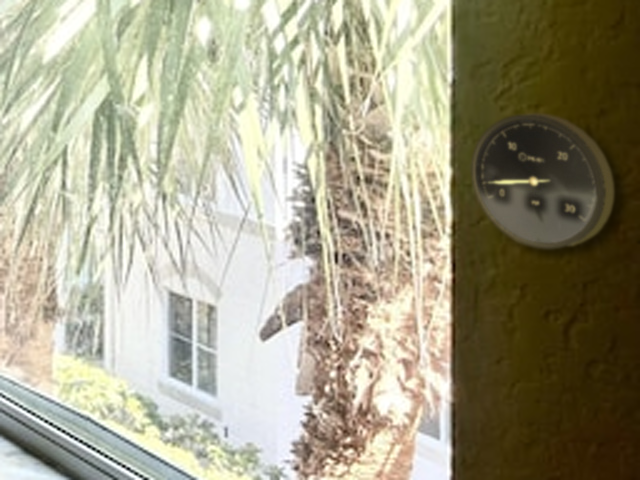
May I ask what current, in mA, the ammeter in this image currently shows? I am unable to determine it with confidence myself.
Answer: 2 mA
